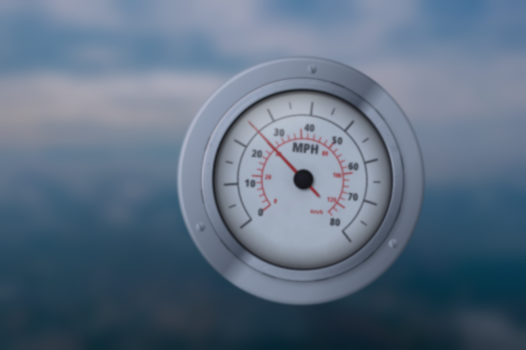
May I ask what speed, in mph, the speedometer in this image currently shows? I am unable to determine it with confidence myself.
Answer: 25 mph
